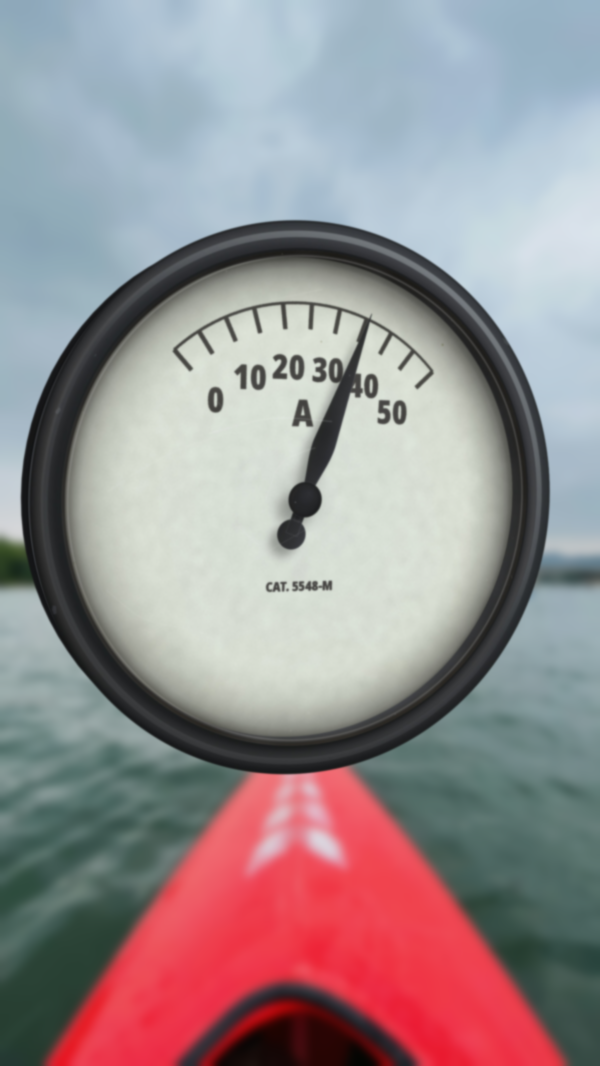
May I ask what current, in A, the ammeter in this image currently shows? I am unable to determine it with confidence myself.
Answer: 35 A
